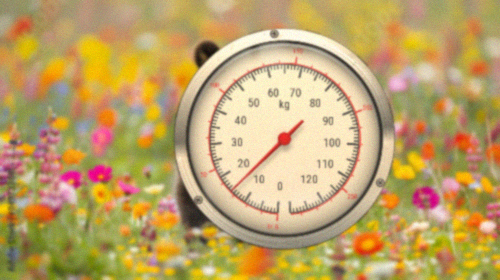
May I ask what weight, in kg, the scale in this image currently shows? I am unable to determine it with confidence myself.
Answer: 15 kg
